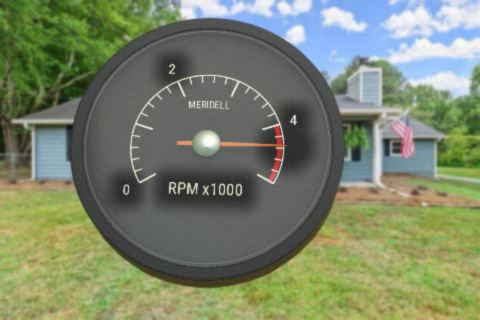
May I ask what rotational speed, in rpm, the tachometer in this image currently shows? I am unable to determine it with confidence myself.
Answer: 4400 rpm
